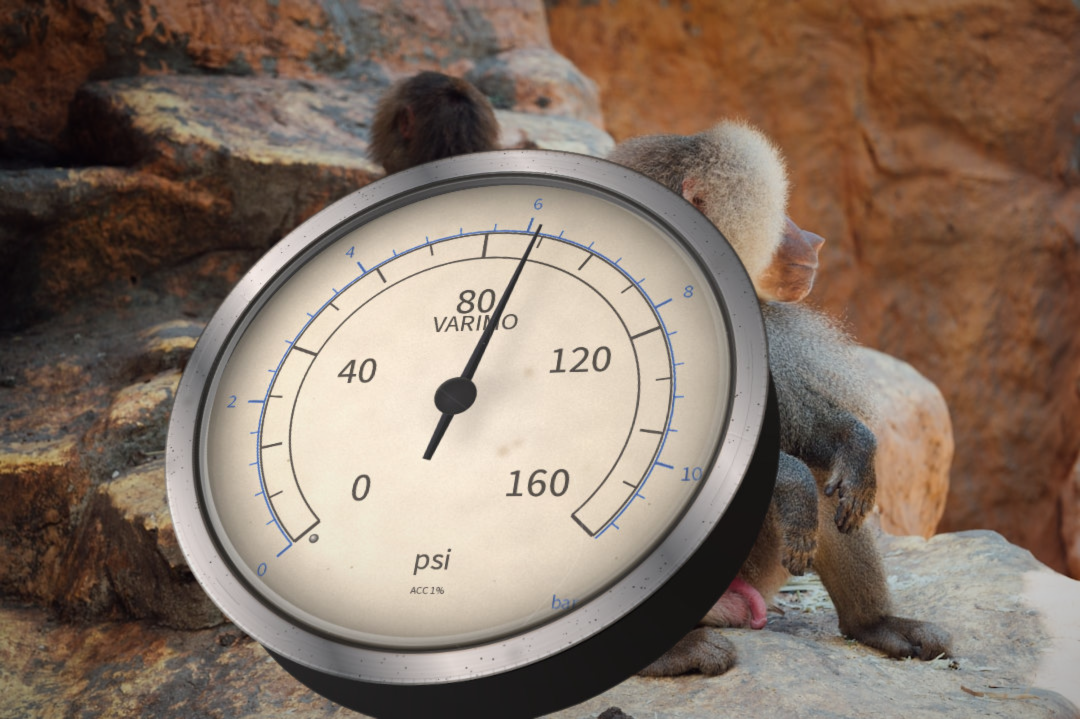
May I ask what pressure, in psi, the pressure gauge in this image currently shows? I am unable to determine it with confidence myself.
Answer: 90 psi
